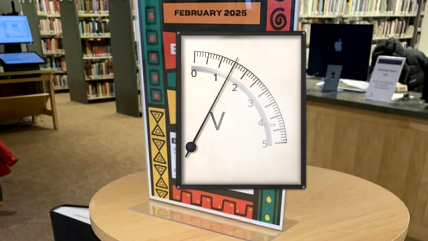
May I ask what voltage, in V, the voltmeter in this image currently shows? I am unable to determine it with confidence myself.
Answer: 1.5 V
